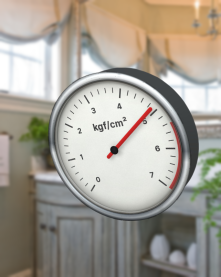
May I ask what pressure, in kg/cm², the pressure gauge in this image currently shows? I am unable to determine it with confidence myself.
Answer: 4.9 kg/cm²
